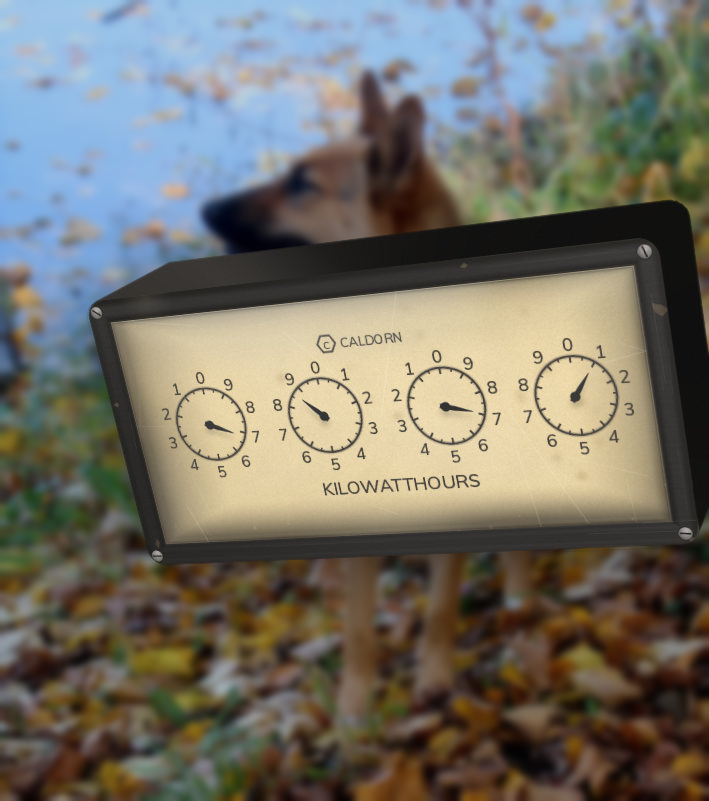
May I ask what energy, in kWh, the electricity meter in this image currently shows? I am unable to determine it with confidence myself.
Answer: 6871 kWh
